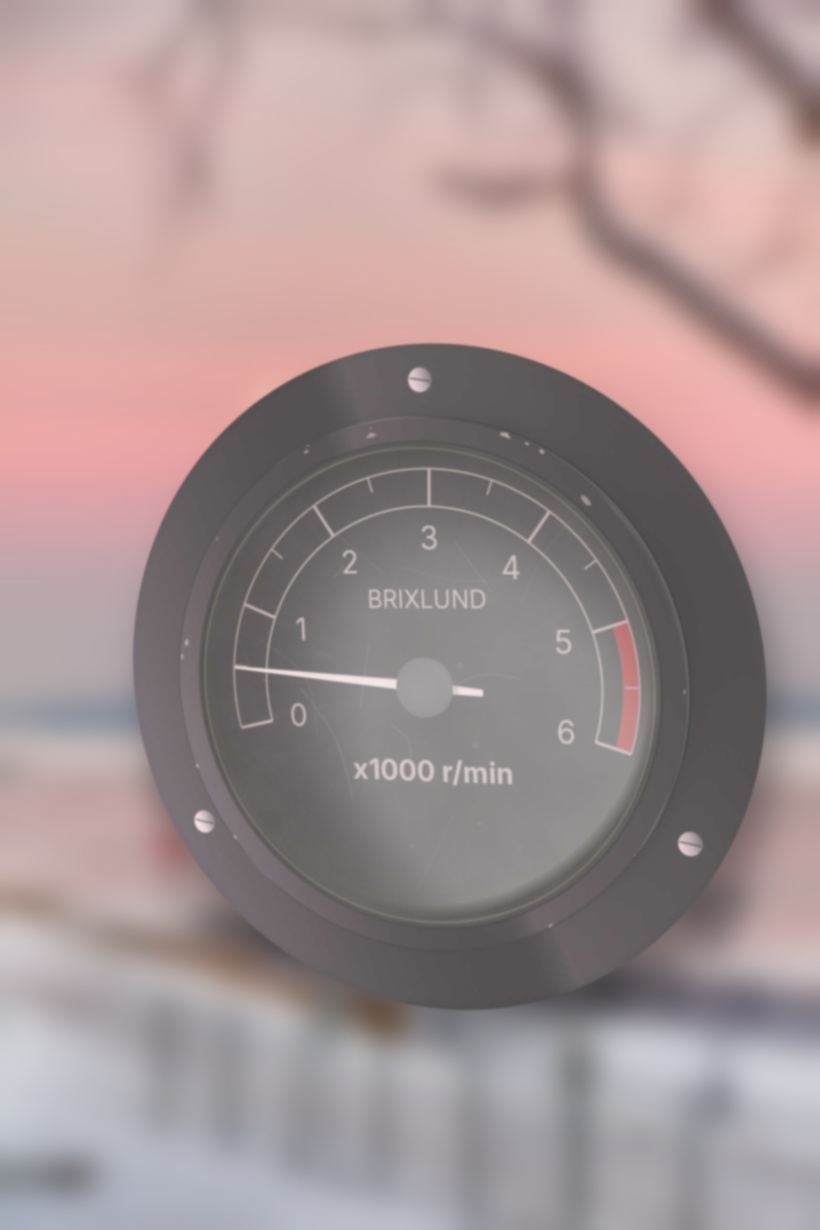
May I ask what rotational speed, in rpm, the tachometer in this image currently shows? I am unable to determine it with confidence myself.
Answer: 500 rpm
